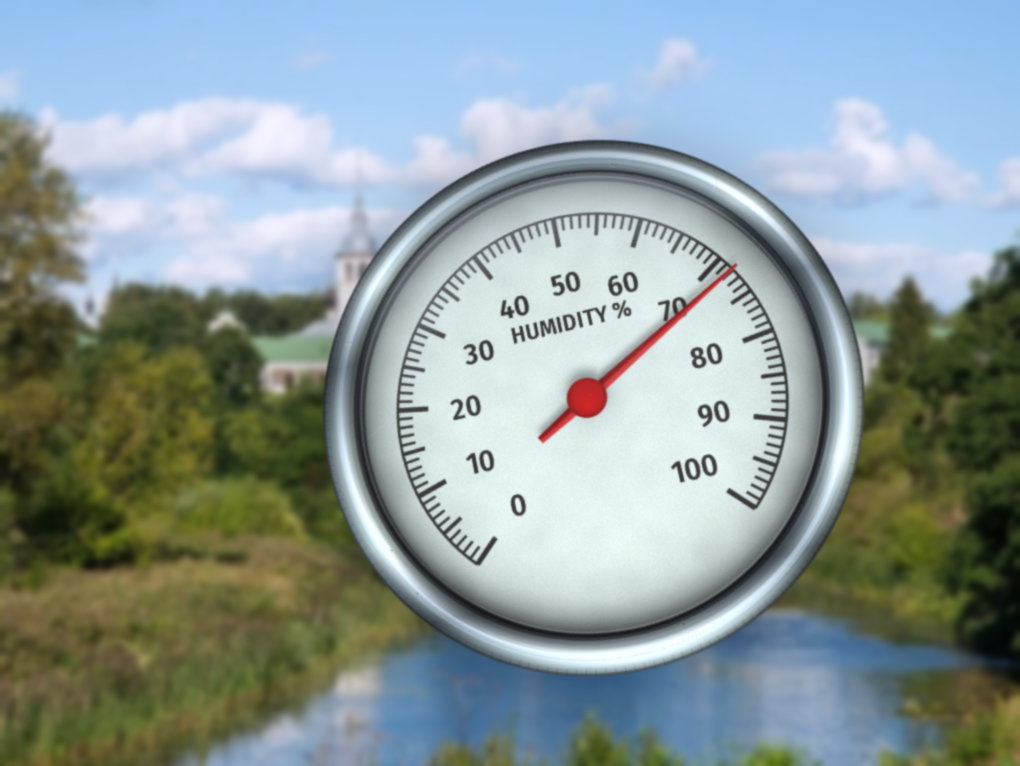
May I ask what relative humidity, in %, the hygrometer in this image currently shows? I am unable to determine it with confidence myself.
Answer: 72 %
